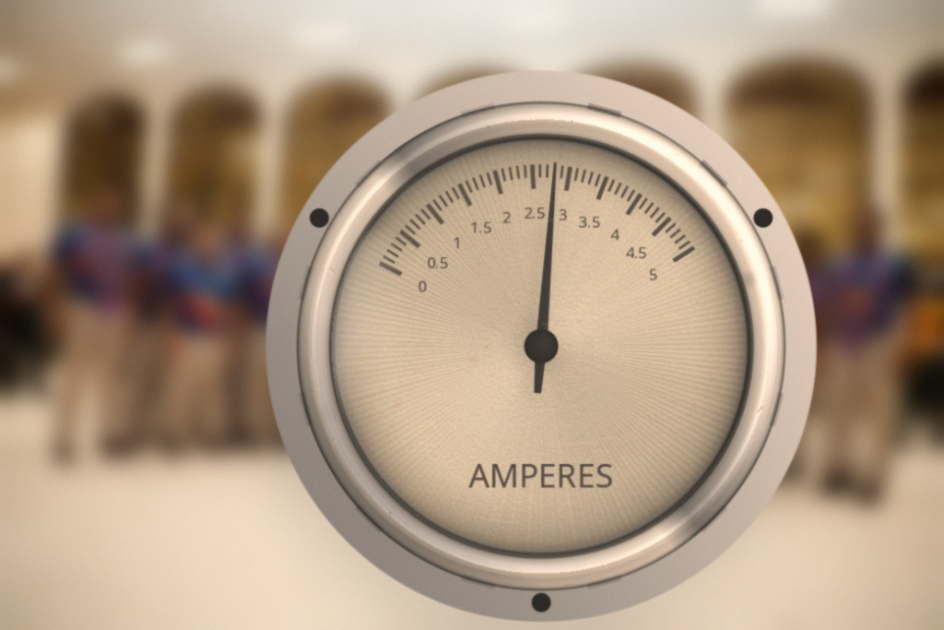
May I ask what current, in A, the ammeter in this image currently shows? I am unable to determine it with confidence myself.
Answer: 2.8 A
